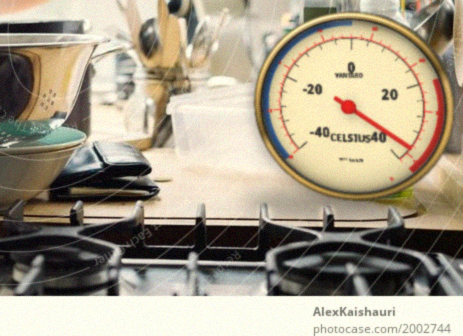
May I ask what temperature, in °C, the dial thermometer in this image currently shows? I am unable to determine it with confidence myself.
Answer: 36 °C
